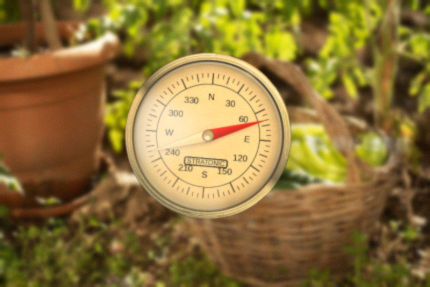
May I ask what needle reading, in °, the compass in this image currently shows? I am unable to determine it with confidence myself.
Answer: 70 °
